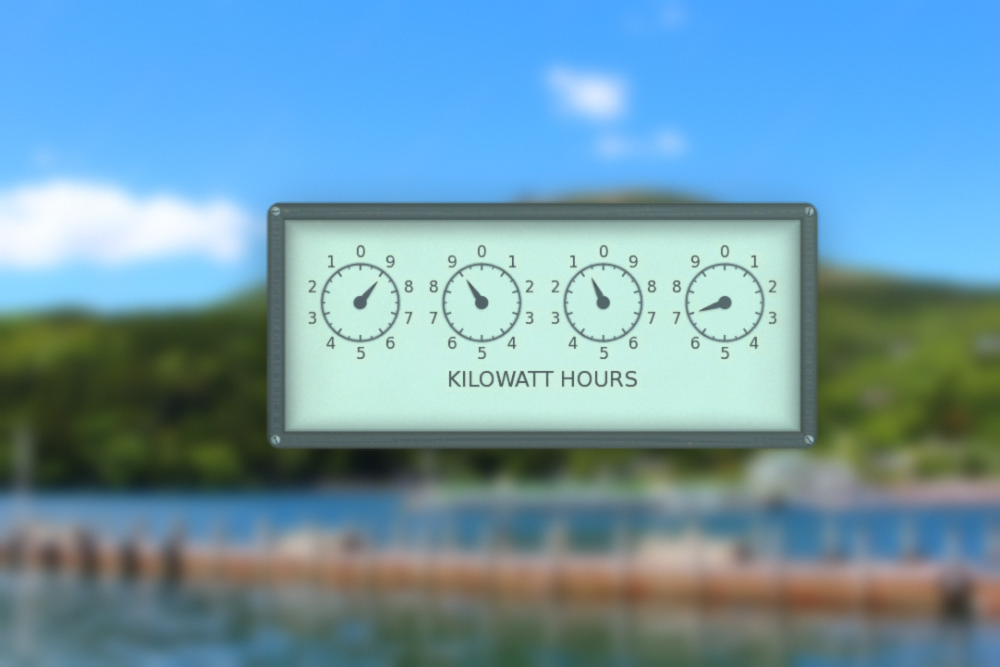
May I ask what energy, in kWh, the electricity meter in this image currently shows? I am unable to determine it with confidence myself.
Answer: 8907 kWh
